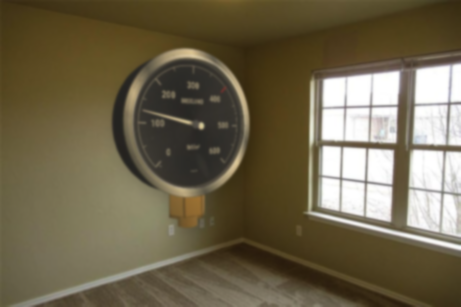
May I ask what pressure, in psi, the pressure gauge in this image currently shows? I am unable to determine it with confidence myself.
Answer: 125 psi
